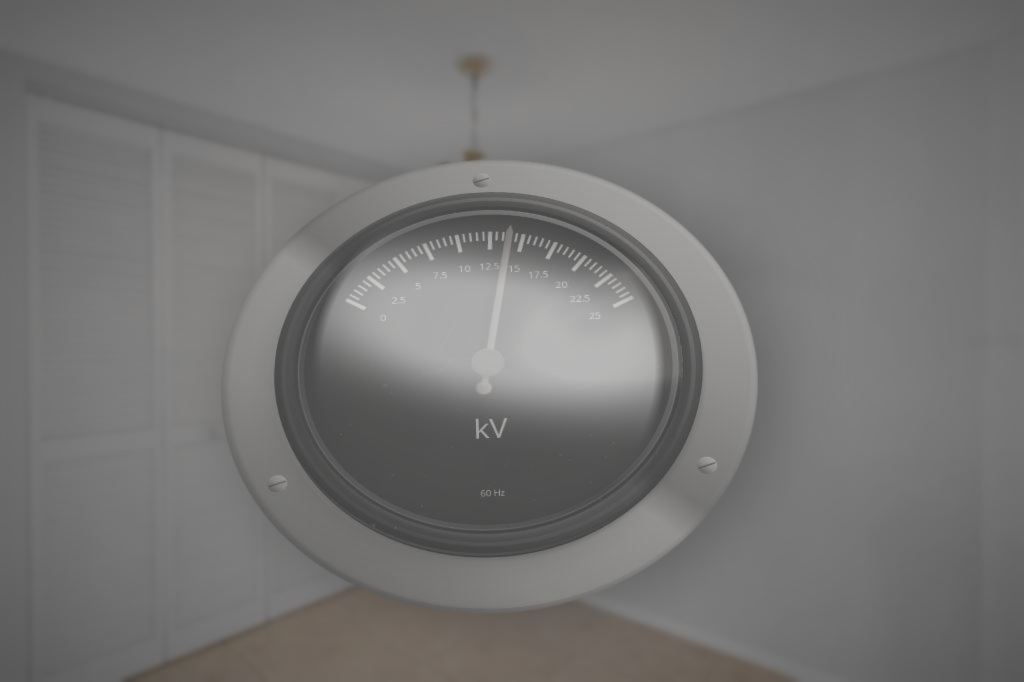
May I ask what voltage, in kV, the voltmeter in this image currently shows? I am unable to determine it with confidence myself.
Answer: 14 kV
